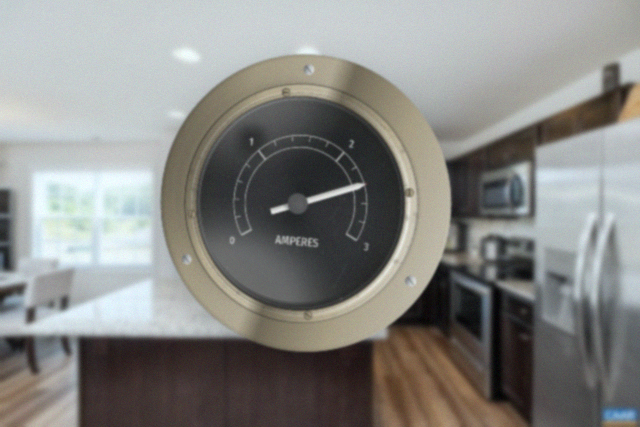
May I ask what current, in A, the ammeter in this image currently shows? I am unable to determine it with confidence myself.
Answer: 2.4 A
